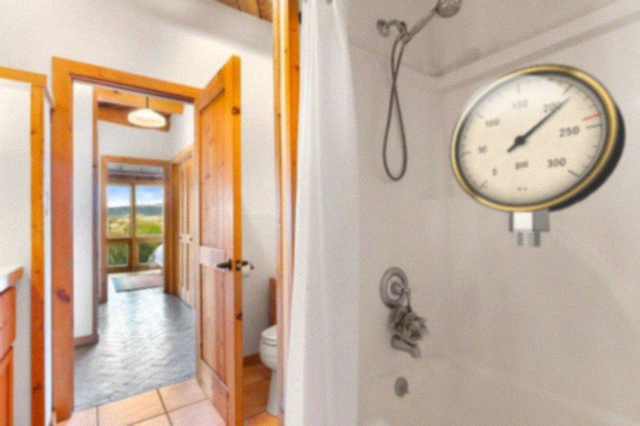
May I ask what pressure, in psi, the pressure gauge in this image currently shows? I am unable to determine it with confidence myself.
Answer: 210 psi
